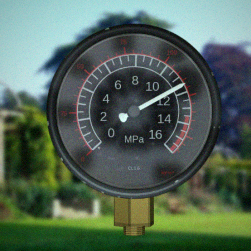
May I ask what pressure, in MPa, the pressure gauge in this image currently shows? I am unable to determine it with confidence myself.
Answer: 11.5 MPa
